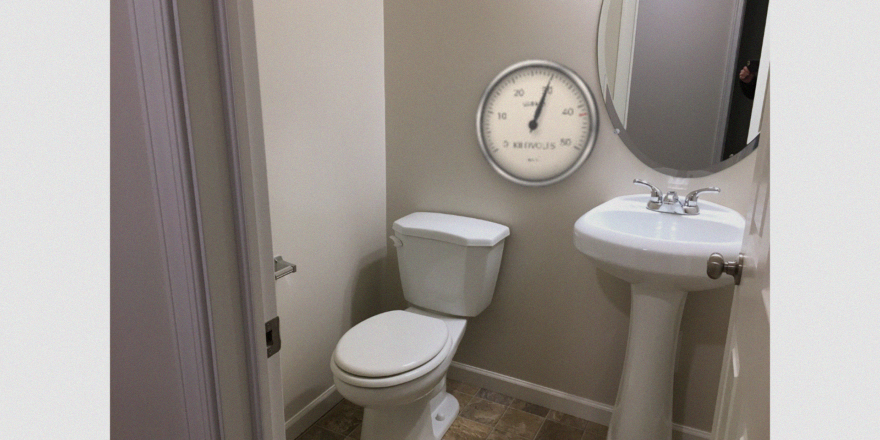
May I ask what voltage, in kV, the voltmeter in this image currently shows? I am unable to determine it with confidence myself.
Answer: 30 kV
